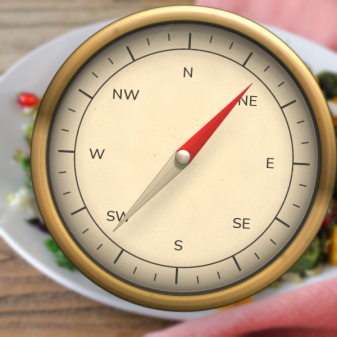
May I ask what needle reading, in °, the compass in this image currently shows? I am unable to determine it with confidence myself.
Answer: 40 °
